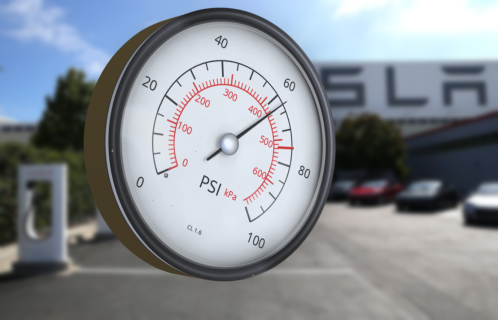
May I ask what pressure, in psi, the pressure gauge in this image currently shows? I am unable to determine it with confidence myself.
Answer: 62.5 psi
